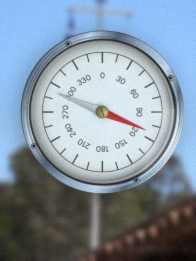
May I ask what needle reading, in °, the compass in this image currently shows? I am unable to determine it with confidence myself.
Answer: 112.5 °
